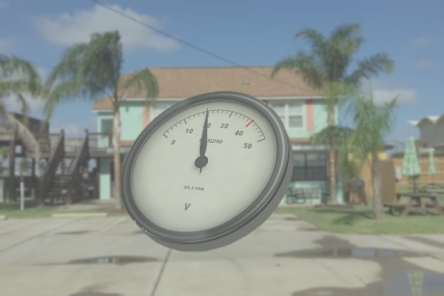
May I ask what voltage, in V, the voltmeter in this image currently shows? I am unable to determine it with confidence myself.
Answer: 20 V
